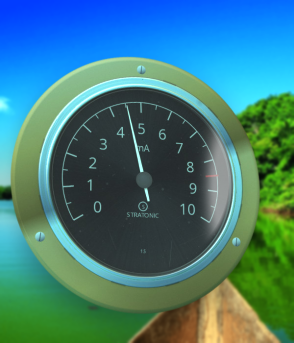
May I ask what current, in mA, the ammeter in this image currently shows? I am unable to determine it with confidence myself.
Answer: 4.5 mA
